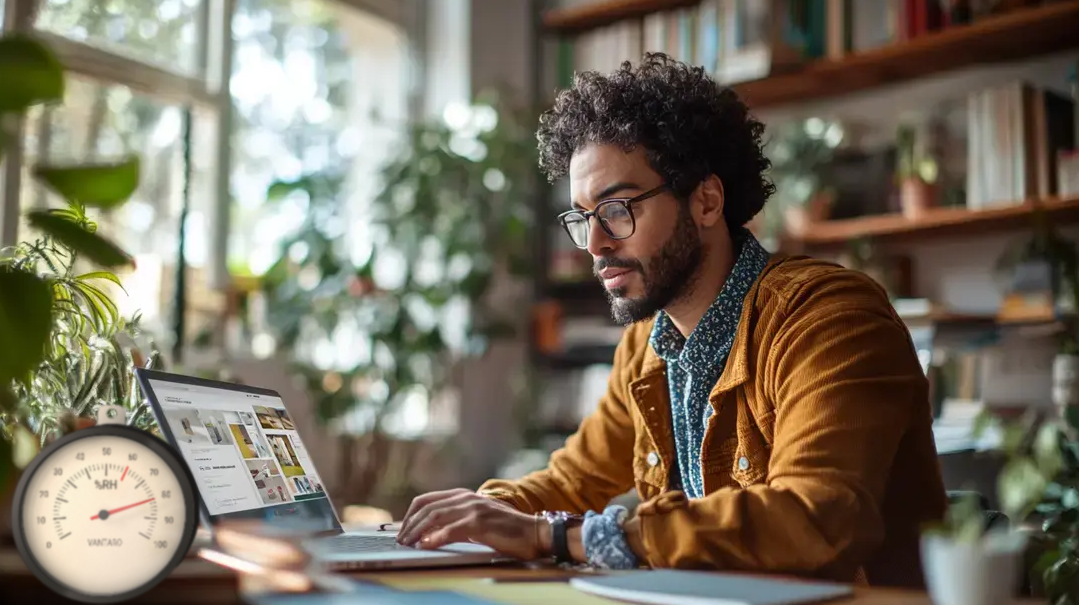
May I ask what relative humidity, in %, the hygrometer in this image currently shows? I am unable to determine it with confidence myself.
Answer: 80 %
